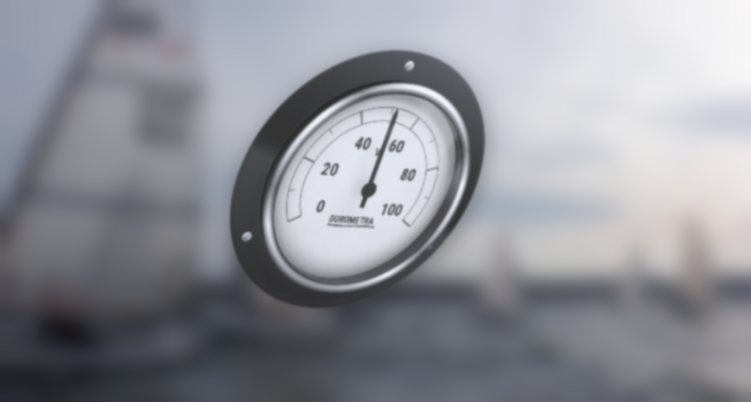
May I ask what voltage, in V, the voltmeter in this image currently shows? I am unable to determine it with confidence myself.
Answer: 50 V
